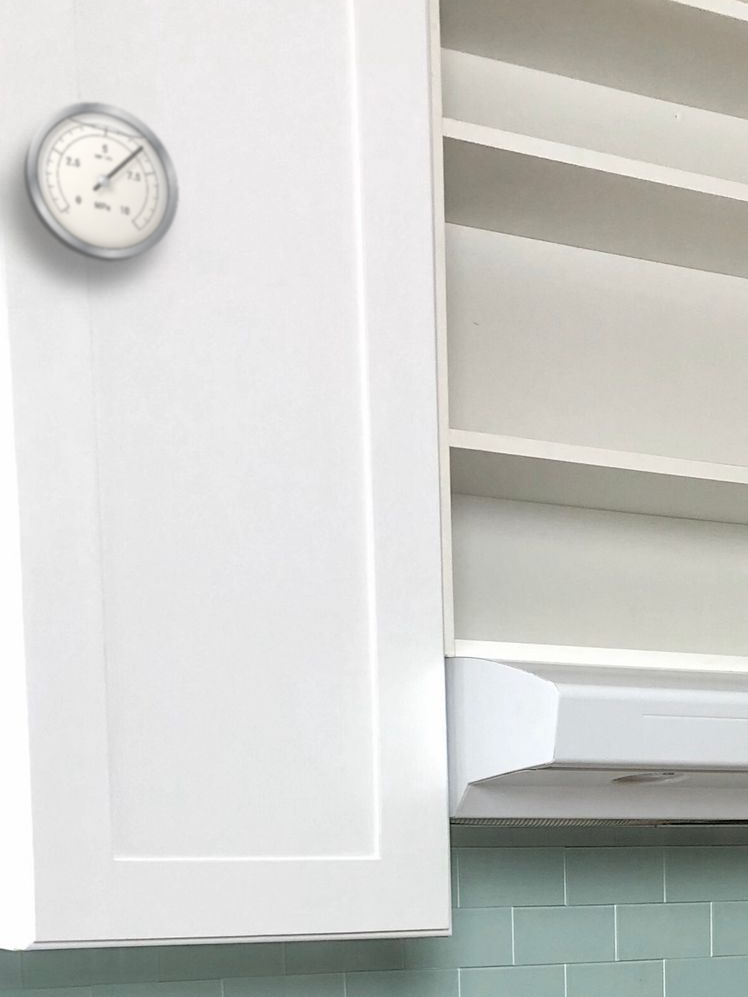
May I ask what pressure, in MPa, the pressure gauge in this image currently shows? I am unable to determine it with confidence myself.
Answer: 6.5 MPa
